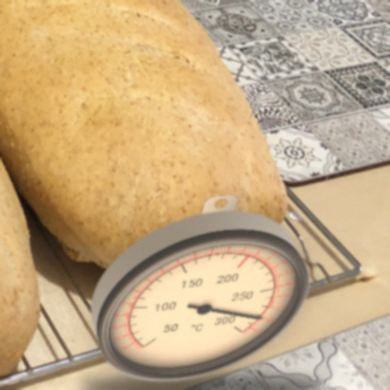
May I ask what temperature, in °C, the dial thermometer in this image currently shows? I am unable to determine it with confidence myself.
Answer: 280 °C
